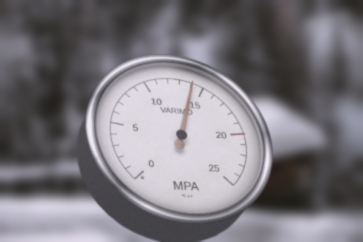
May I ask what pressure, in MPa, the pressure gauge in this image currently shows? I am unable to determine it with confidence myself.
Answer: 14 MPa
